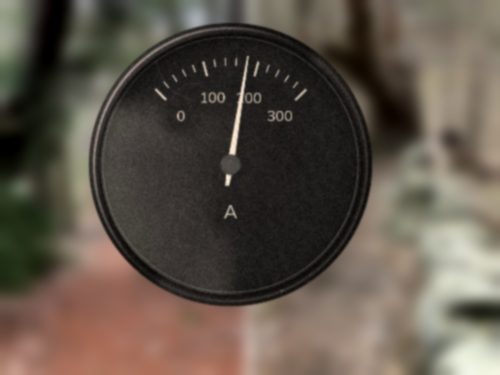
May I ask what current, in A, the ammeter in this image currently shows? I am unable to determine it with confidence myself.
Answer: 180 A
